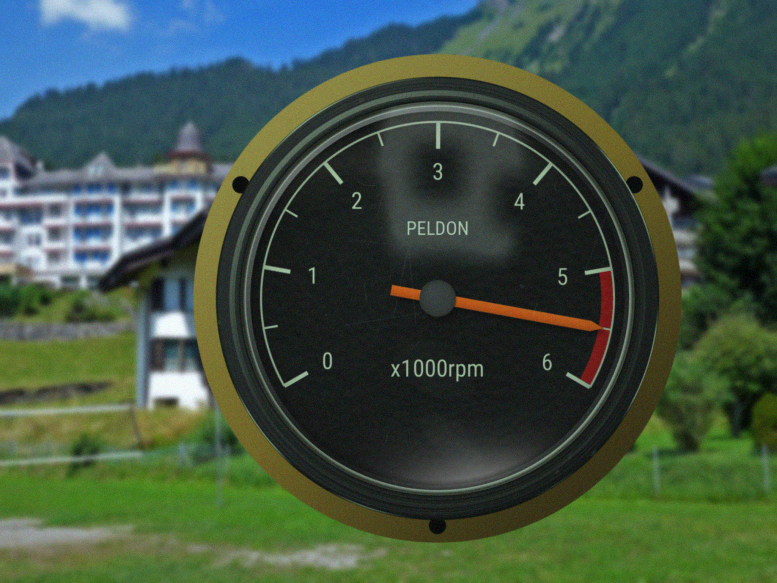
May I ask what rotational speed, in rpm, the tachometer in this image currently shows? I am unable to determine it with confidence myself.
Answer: 5500 rpm
